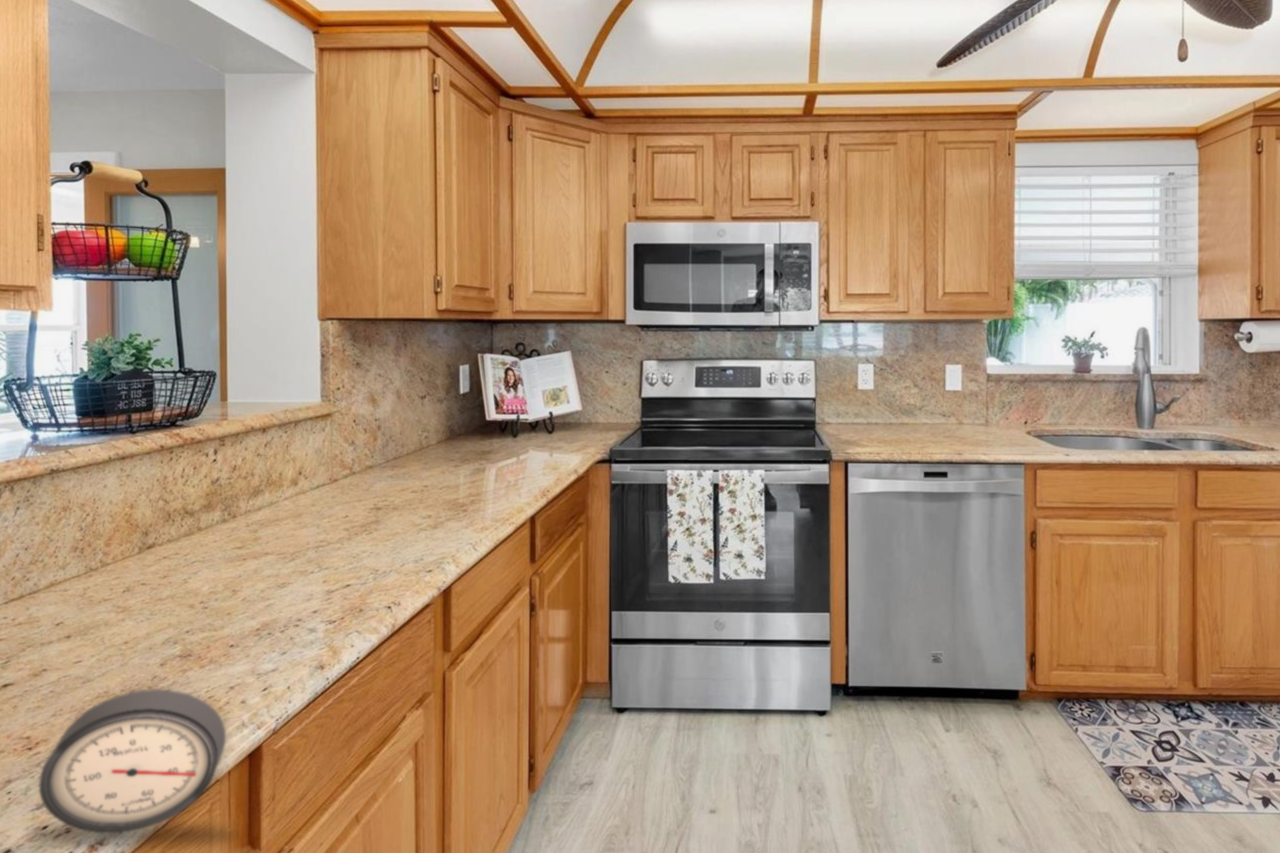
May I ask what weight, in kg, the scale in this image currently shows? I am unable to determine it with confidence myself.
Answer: 40 kg
